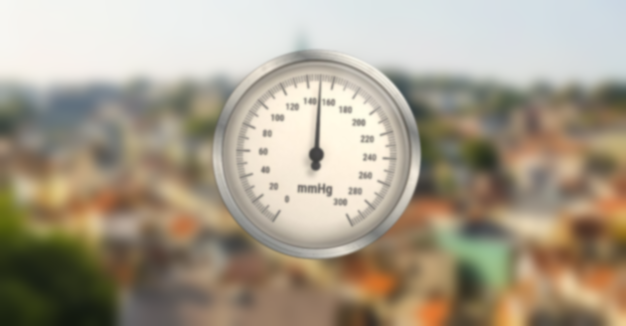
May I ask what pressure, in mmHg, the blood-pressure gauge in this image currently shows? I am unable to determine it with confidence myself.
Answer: 150 mmHg
